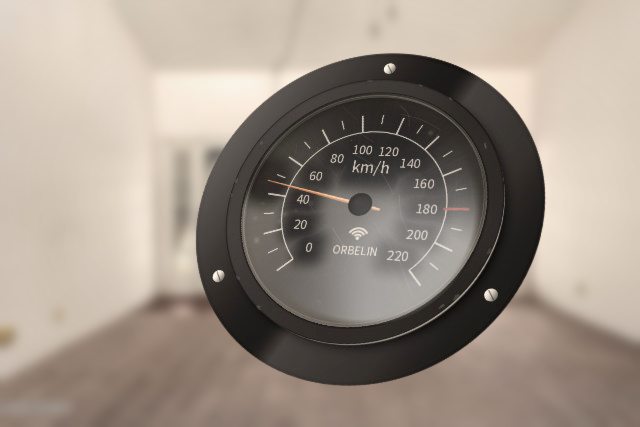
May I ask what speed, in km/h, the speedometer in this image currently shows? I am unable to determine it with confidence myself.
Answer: 45 km/h
